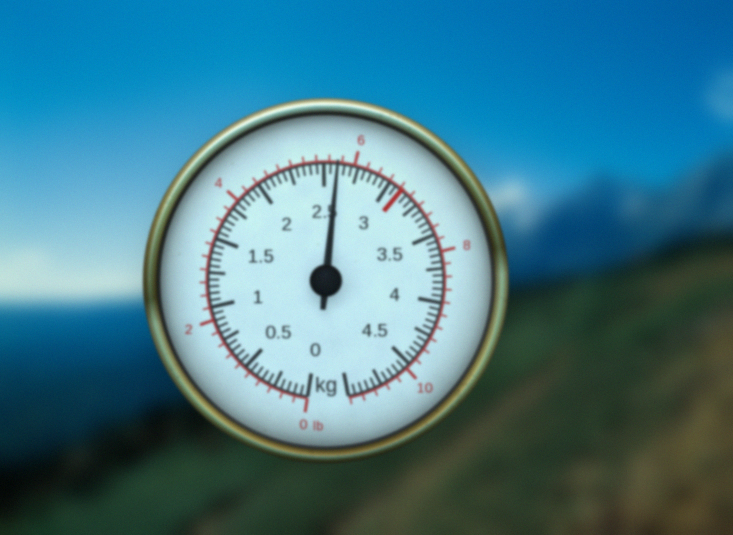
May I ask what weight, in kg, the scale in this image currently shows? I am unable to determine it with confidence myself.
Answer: 2.6 kg
